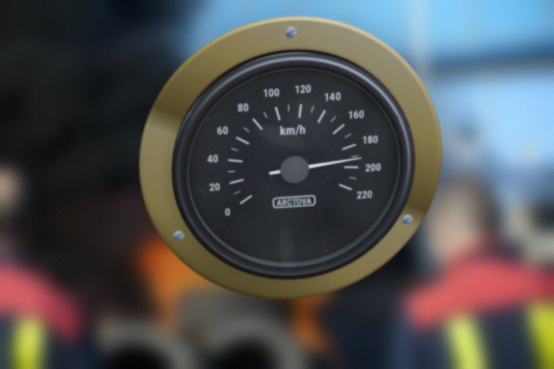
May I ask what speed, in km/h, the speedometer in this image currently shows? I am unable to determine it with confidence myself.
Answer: 190 km/h
